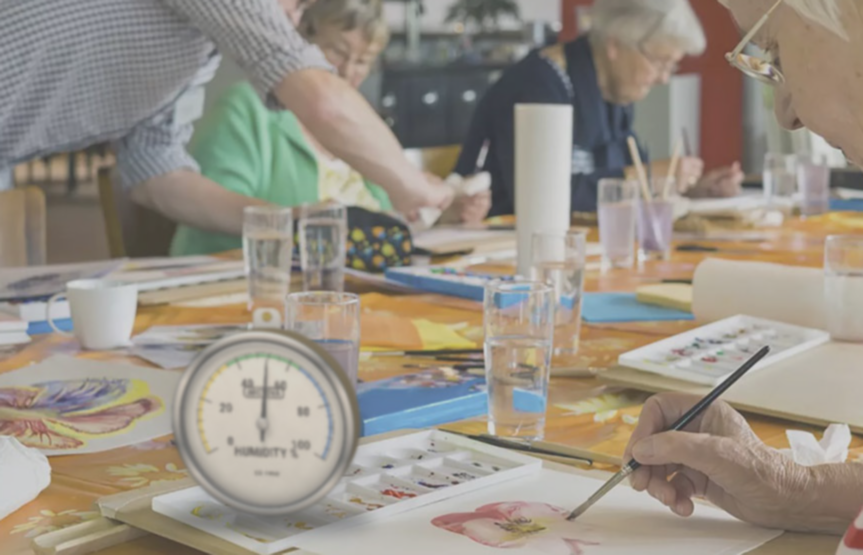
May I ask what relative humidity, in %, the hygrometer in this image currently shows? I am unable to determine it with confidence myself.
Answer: 52 %
